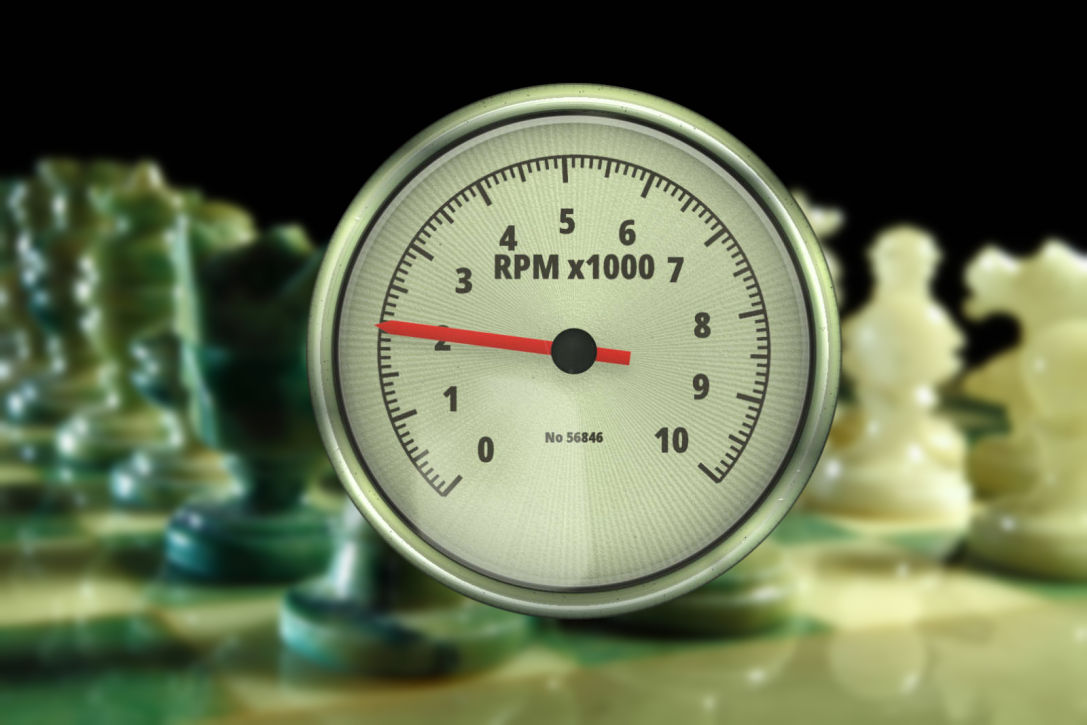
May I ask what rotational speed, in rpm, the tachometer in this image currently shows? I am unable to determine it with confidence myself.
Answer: 2050 rpm
